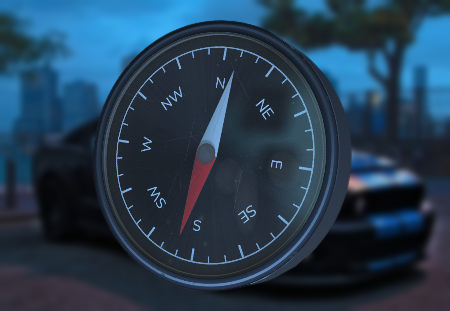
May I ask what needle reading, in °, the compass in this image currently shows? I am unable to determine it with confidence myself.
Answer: 190 °
